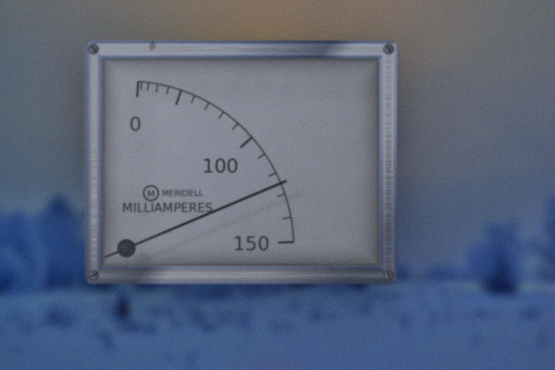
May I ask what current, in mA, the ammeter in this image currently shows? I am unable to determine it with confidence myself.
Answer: 125 mA
